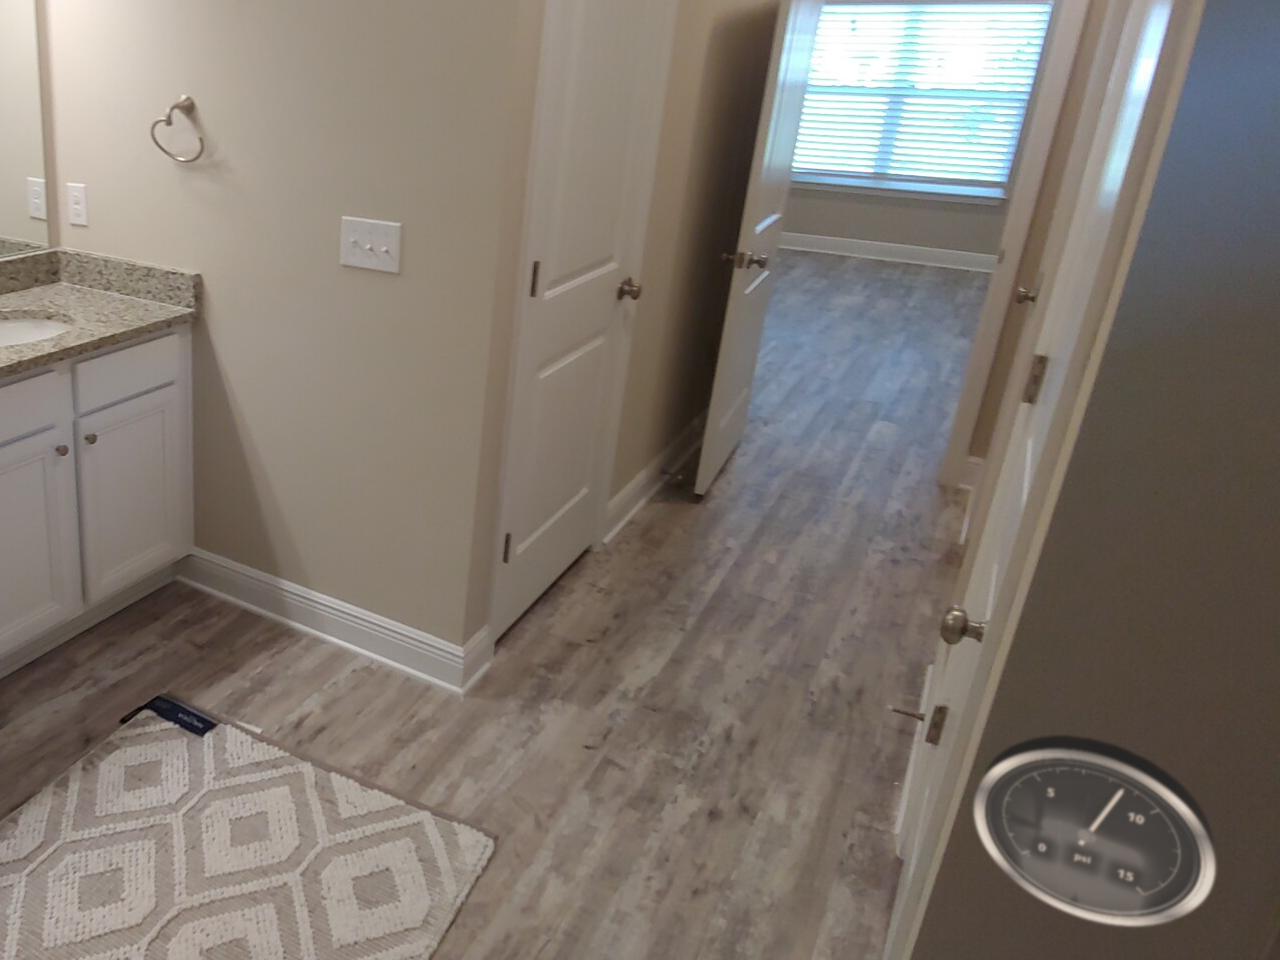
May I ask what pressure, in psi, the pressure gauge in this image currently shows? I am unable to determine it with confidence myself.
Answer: 8.5 psi
